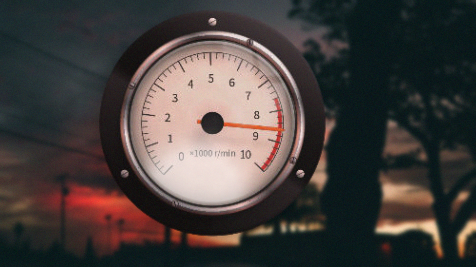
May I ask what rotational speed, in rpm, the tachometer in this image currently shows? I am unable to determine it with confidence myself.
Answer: 8600 rpm
